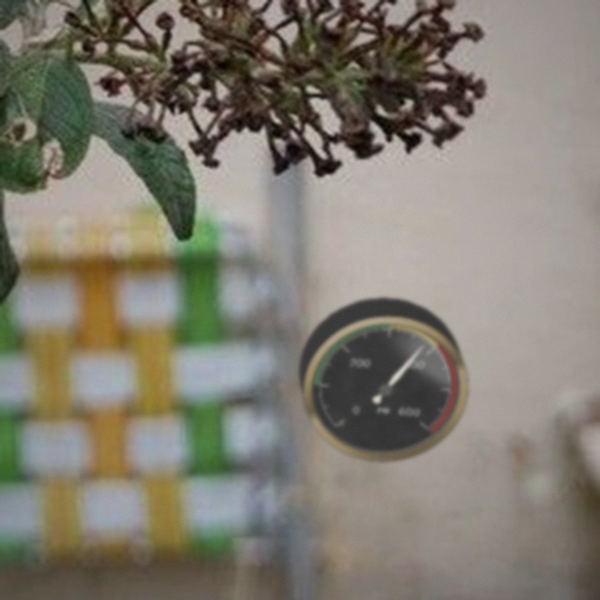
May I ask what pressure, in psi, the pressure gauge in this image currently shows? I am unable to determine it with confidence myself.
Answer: 375 psi
